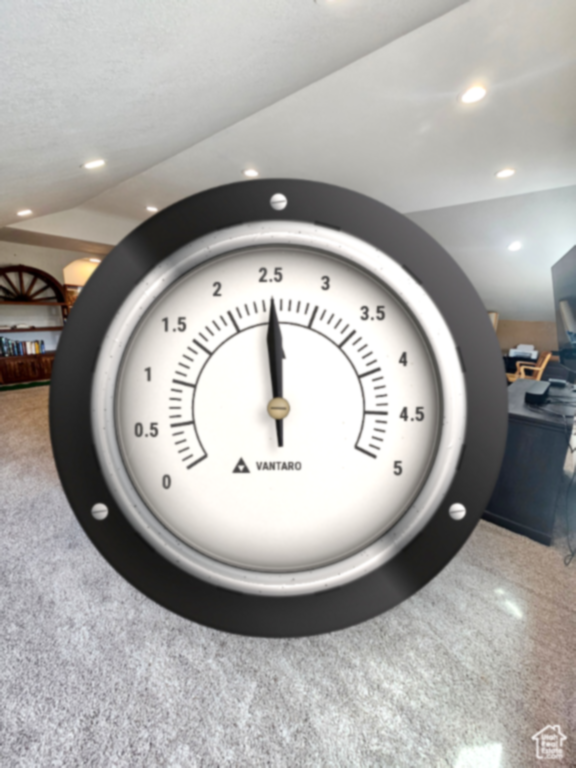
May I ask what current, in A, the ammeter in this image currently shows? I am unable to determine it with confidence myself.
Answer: 2.5 A
